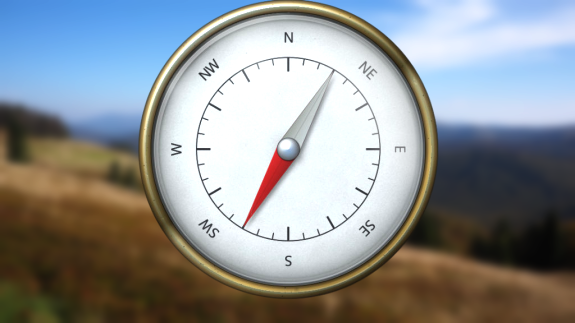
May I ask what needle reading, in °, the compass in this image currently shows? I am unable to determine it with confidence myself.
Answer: 210 °
